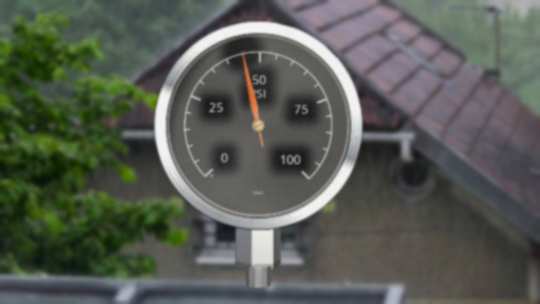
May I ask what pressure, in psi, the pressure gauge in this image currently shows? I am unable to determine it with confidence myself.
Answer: 45 psi
